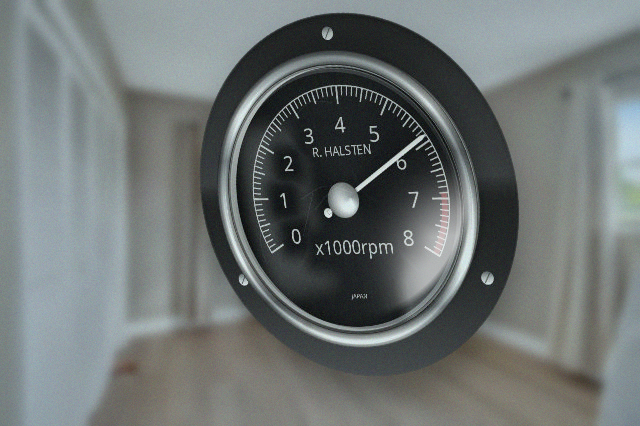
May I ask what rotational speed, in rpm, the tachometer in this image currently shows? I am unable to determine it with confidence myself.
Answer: 5900 rpm
